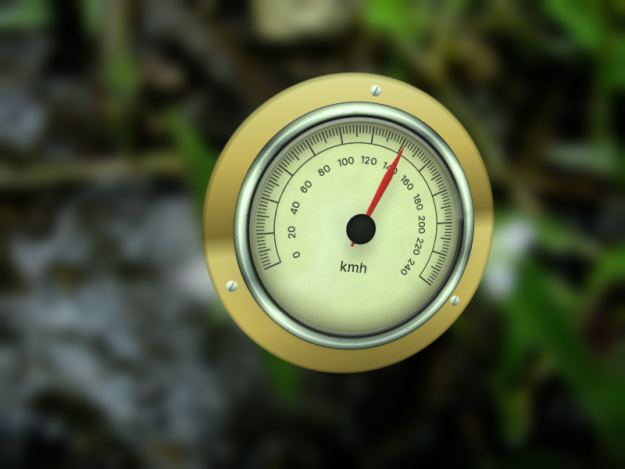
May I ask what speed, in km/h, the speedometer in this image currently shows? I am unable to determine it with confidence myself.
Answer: 140 km/h
